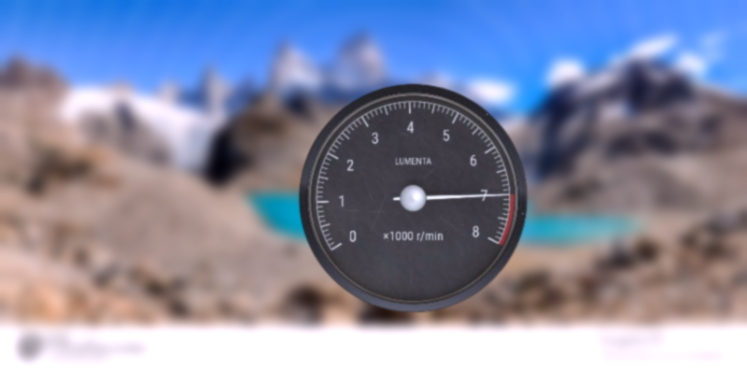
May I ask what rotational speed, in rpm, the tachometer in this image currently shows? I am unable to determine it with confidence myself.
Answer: 7000 rpm
